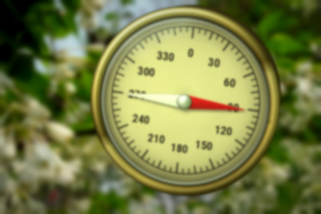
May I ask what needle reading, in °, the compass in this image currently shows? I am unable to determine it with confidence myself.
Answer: 90 °
